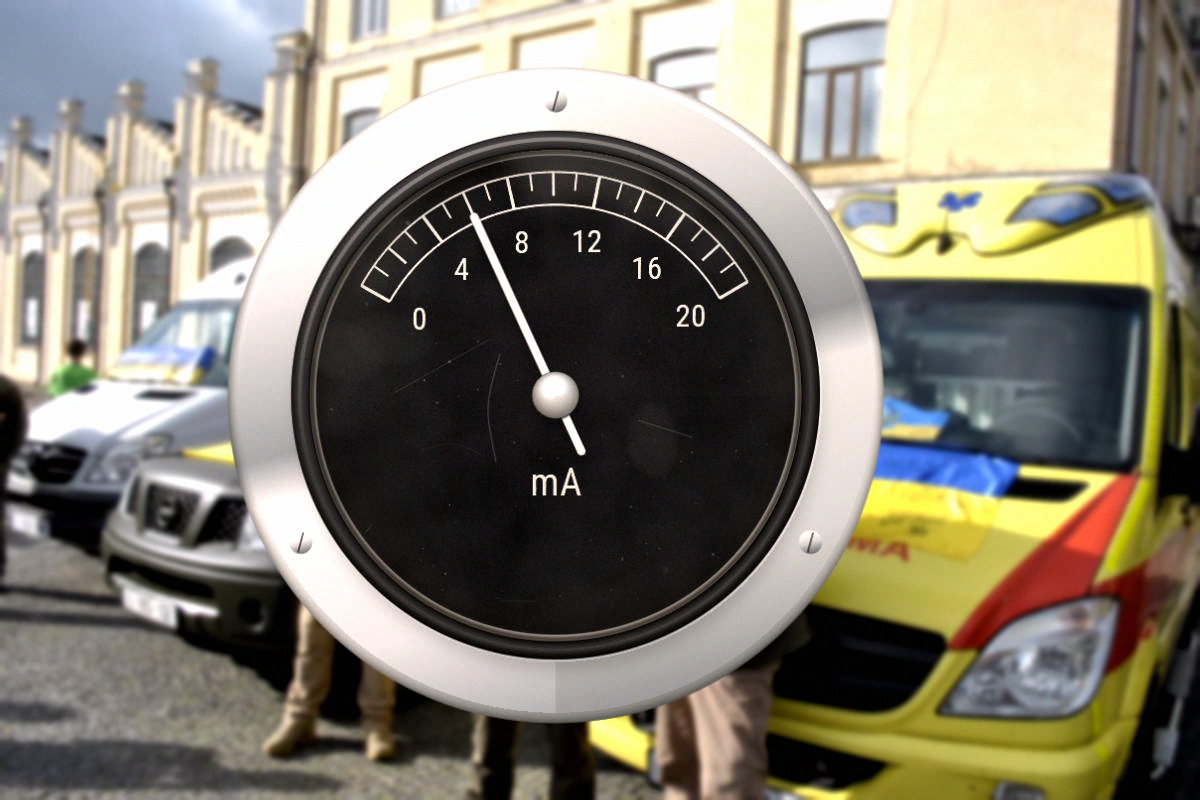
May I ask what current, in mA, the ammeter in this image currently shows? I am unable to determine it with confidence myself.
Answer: 6 mA
